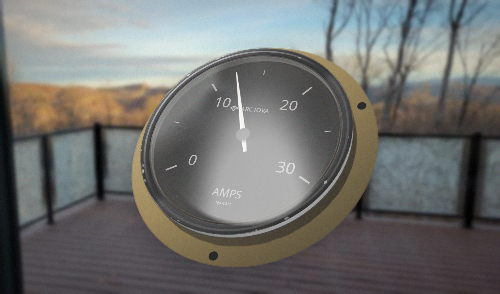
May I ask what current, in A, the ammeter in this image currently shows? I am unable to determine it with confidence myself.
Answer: 12.5 A
